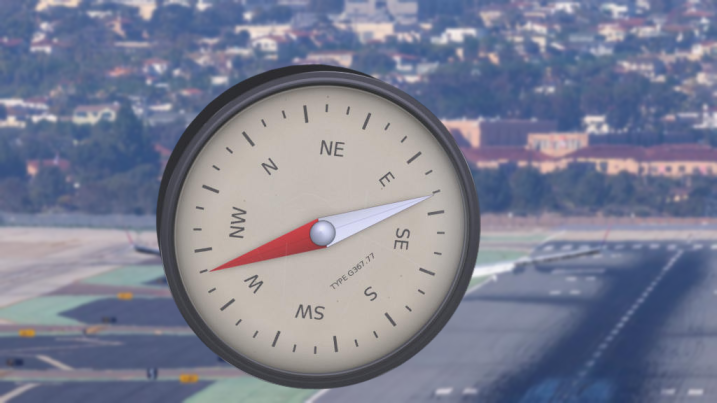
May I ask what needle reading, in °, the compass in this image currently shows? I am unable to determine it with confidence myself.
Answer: 290 °
